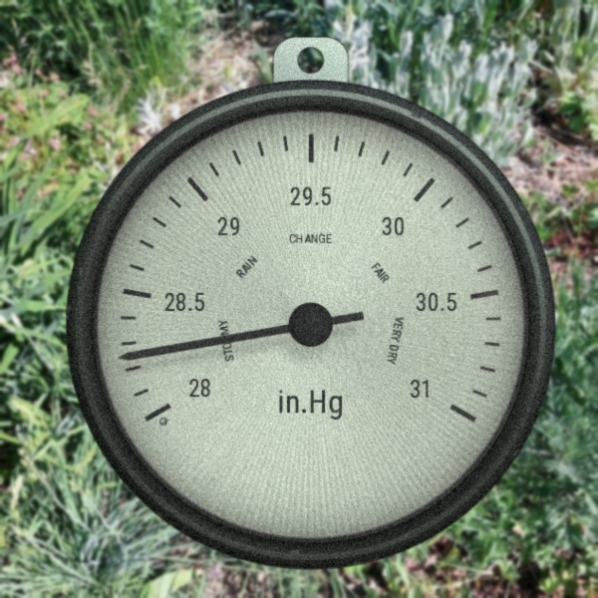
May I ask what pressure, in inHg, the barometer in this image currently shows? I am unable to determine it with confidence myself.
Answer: 28.25 inHg
